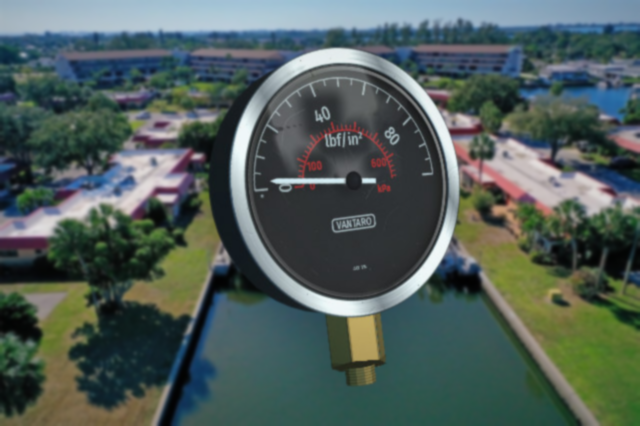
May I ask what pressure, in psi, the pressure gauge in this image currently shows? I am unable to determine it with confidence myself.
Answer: 2.5 psi
